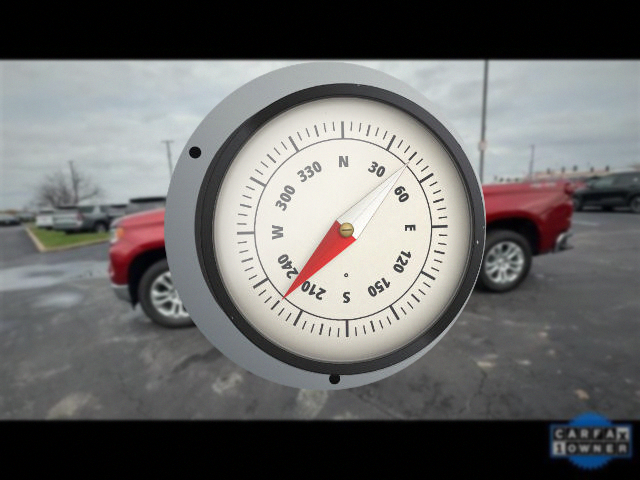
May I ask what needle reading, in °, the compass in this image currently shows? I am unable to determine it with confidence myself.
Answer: 225 °
